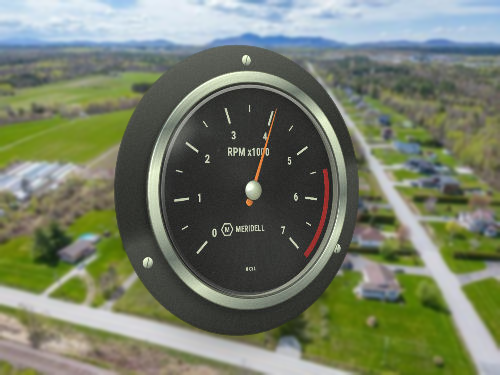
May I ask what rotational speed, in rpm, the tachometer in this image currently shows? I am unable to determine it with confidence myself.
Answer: 4000 rpm
